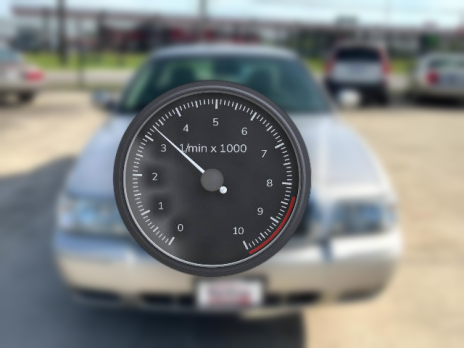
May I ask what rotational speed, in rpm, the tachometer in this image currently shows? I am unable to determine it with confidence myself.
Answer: 3300 rpm
